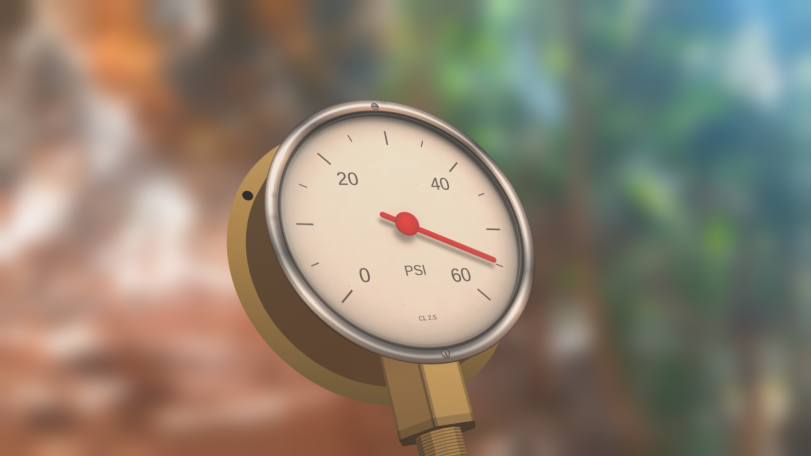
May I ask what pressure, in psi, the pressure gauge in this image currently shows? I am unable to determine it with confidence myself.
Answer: 55 psi
